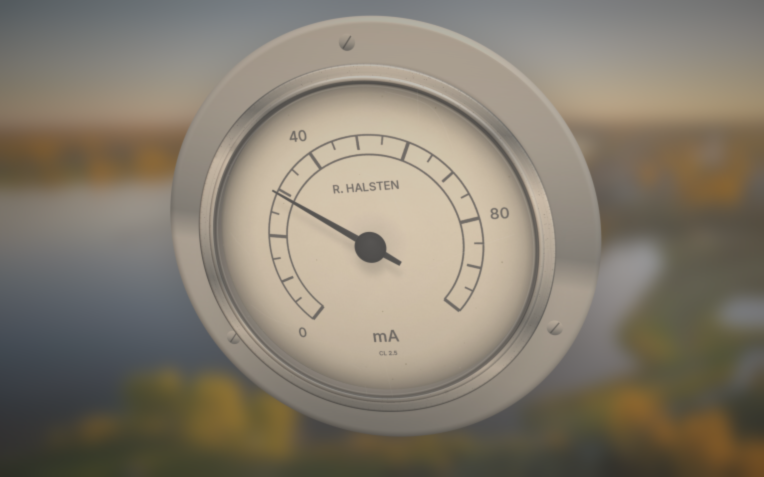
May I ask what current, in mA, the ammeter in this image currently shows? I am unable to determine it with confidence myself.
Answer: 30 mA
